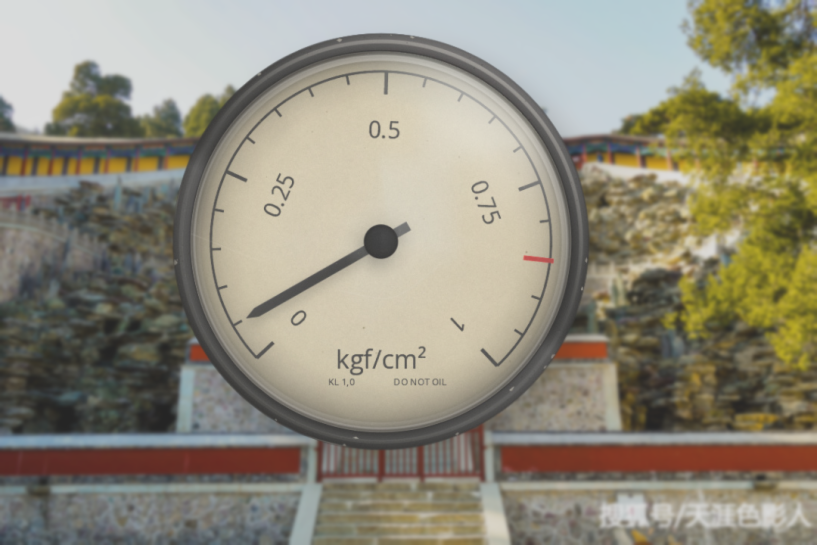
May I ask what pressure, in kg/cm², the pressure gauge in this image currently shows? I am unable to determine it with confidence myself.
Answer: 0.05 kg/cm²
